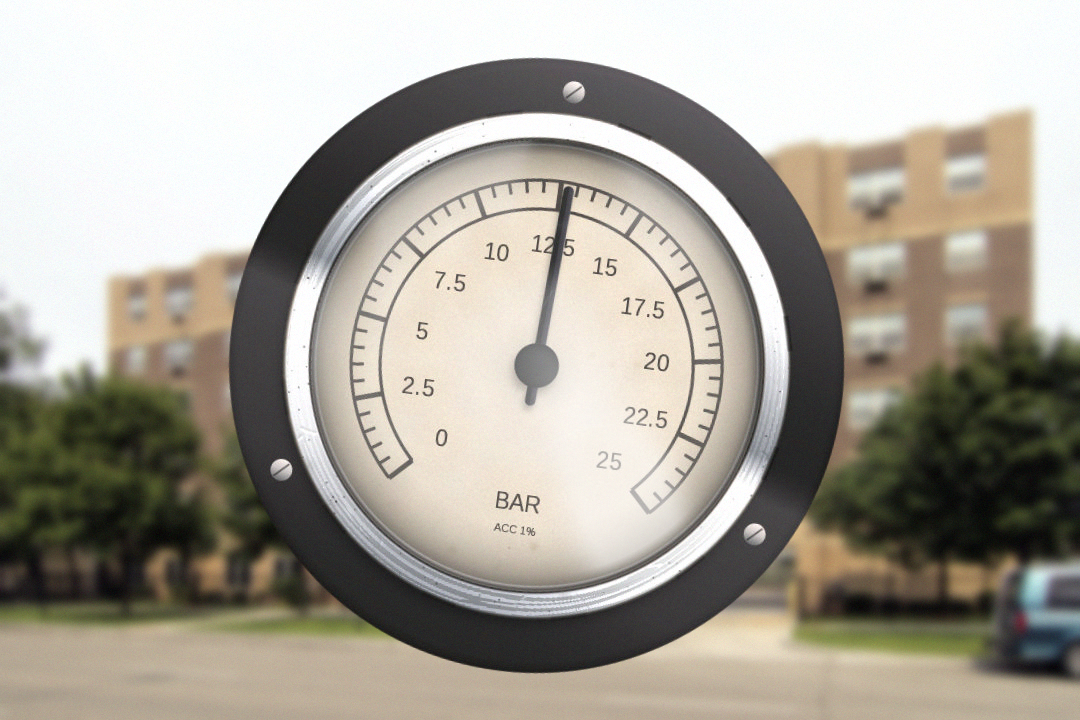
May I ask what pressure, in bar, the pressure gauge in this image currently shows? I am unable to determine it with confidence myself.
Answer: 12.75 bar
